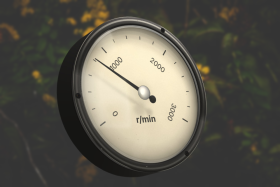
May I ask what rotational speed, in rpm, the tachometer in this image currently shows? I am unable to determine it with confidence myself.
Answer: 800 rpm
